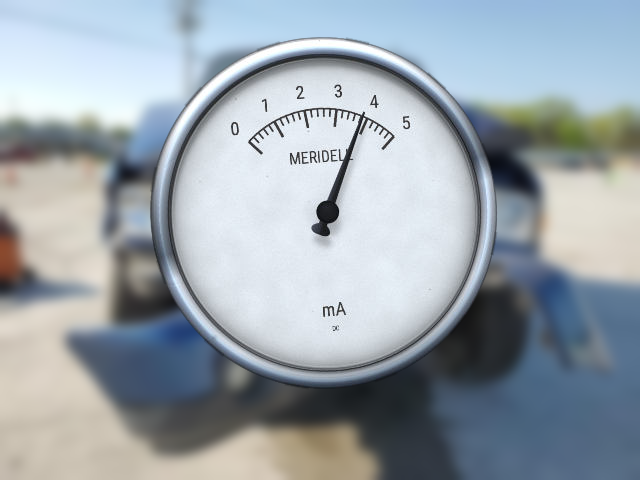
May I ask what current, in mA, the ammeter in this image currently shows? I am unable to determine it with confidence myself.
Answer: 3.8 mA
